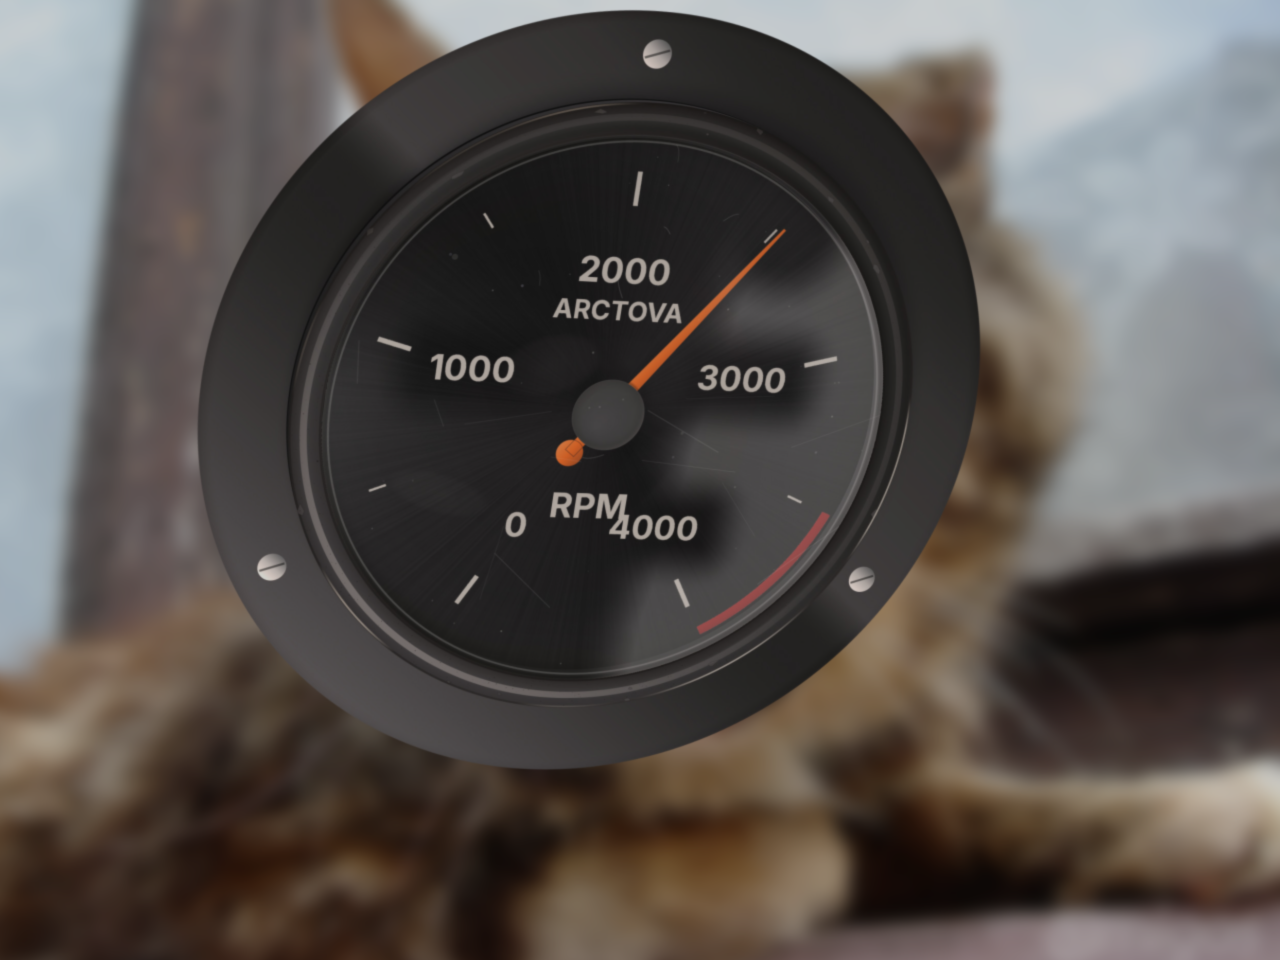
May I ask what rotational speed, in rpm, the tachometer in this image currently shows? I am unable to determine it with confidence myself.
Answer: 2500 rpm
